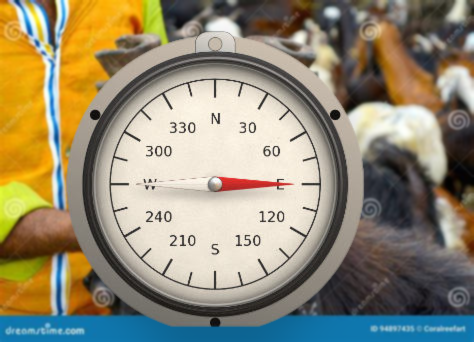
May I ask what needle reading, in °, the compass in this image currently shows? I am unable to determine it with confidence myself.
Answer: 90 °
